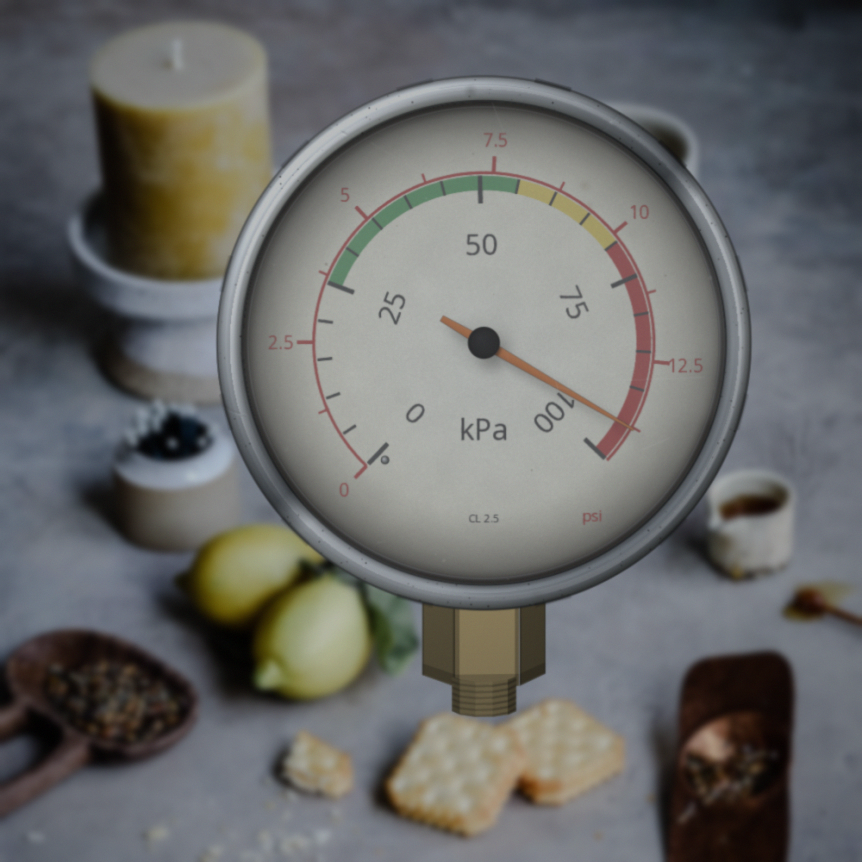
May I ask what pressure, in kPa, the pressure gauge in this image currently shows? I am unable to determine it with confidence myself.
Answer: 95 kPa
